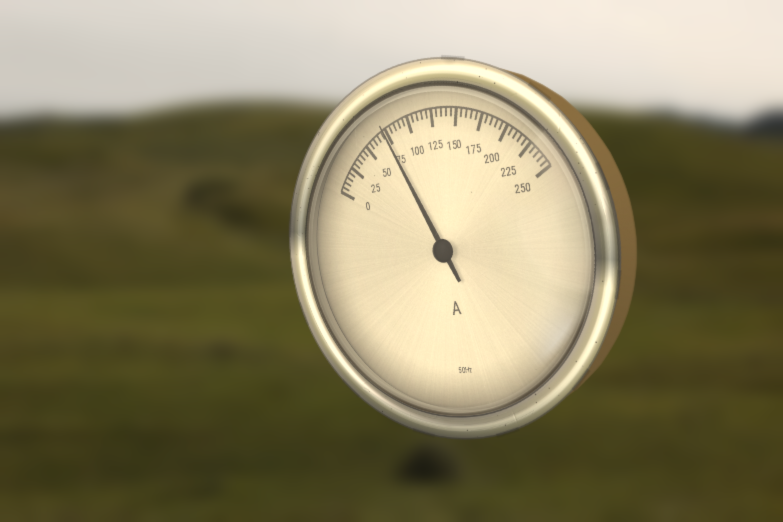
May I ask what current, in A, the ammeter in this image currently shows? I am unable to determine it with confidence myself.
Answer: 75 A
